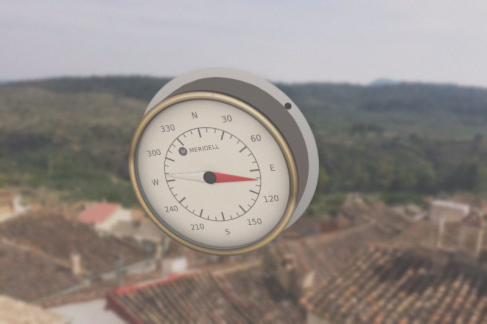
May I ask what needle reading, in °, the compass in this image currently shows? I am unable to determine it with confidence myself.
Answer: 100 °
